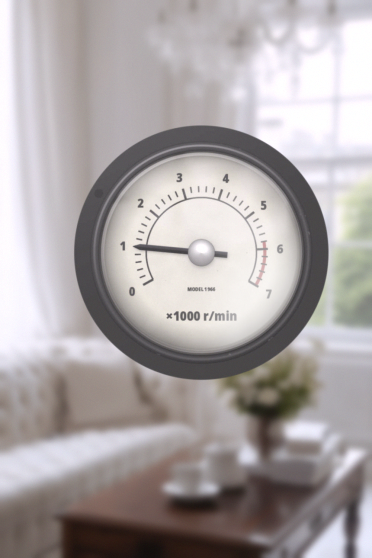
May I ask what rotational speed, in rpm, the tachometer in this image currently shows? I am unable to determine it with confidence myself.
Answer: 1000 rpm
